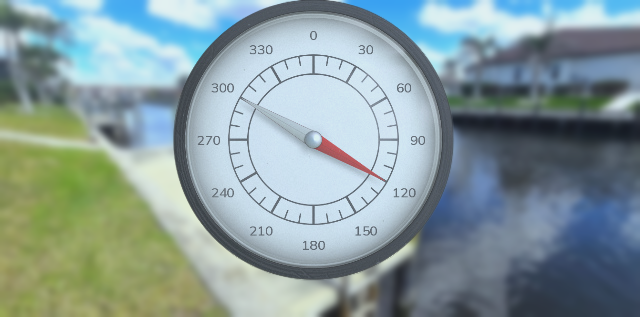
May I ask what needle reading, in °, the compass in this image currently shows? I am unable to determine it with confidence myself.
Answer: 120 °
